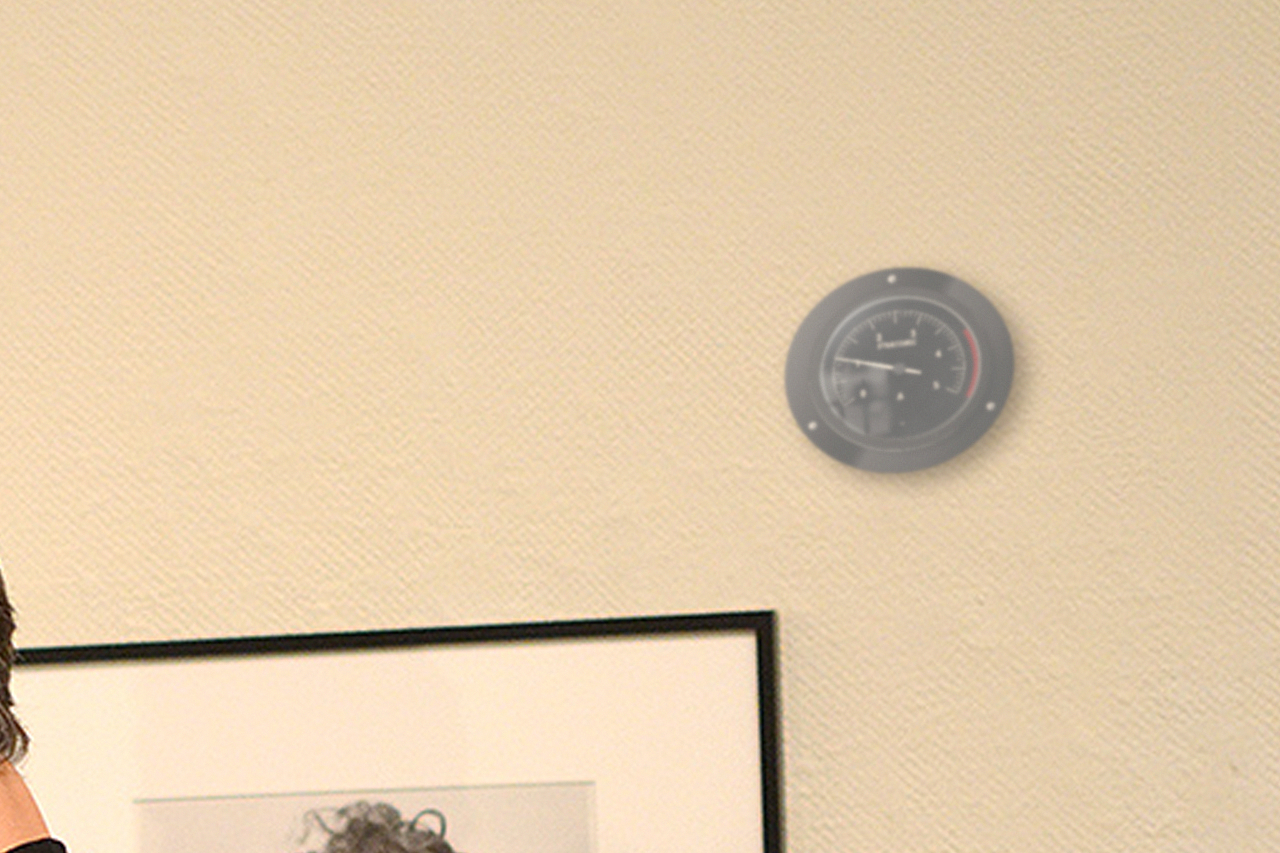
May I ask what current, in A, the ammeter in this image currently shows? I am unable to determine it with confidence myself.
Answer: 1 A
